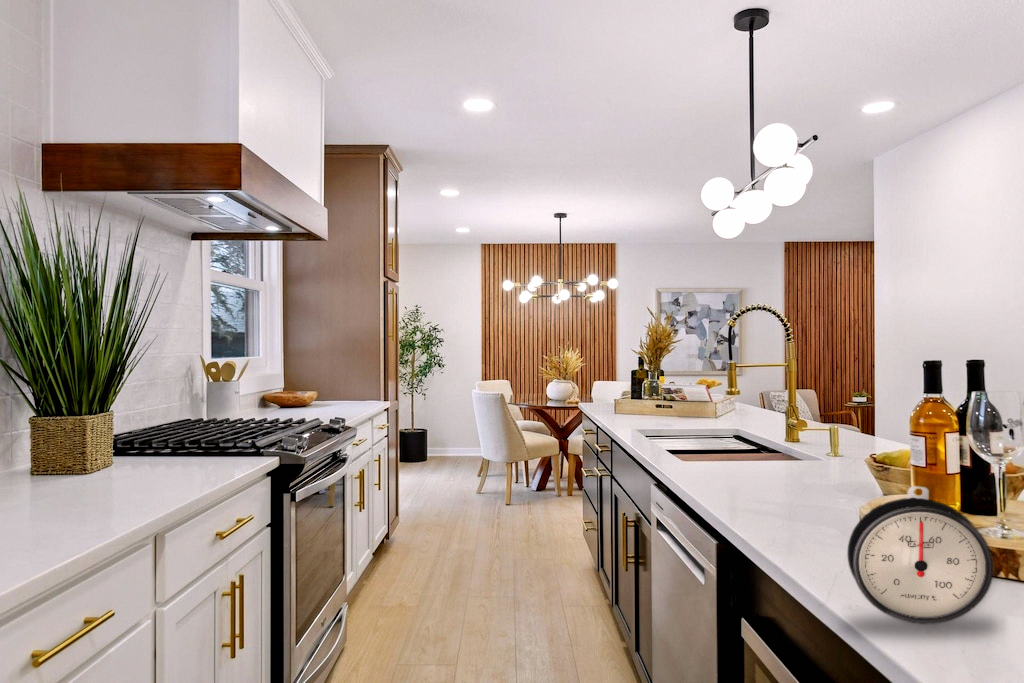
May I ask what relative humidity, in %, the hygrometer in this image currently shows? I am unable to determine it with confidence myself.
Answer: 50 %
